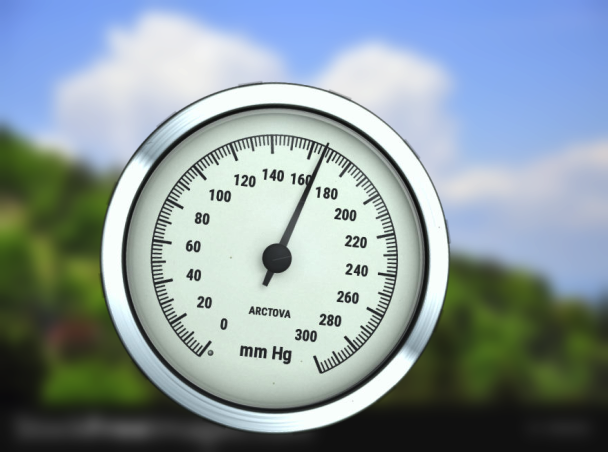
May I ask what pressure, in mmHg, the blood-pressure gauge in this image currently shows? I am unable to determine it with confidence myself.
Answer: 166 mmHg
